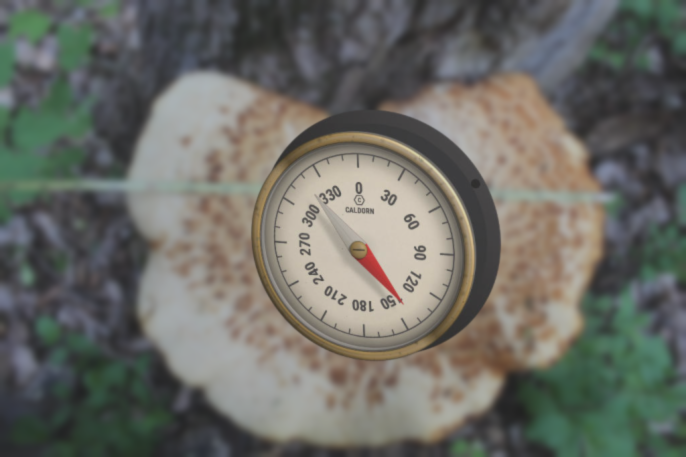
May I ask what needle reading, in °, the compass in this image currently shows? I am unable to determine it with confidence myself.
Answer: 140 °
